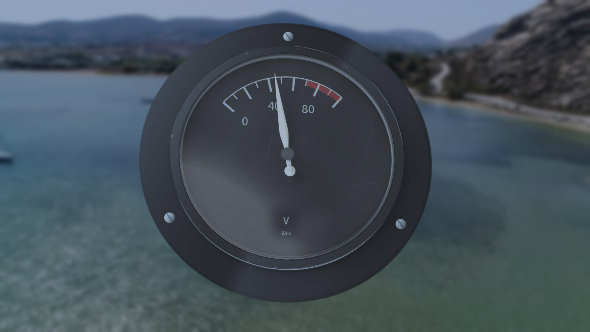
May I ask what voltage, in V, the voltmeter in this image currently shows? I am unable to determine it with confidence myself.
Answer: 45 V
